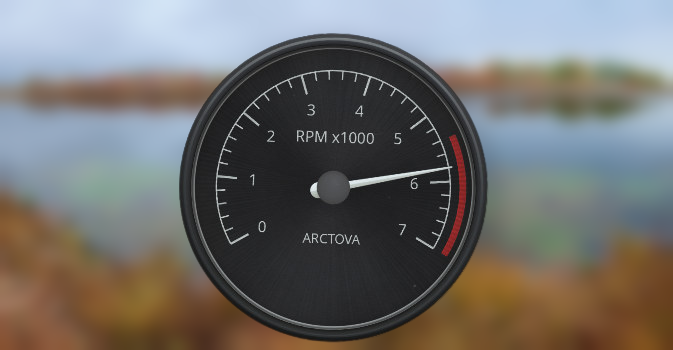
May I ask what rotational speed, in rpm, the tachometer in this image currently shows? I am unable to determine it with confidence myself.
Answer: 5800 rpm
